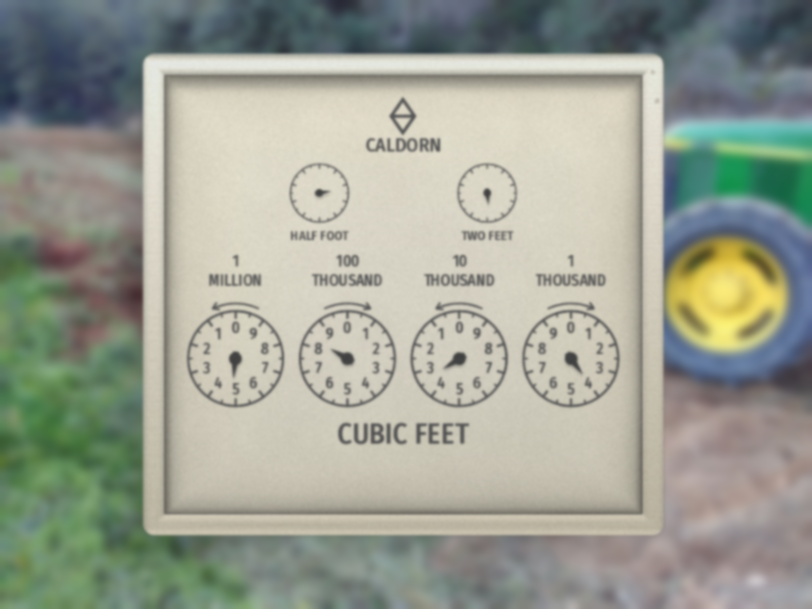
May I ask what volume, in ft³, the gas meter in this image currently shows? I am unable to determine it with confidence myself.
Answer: 483400 ft³
